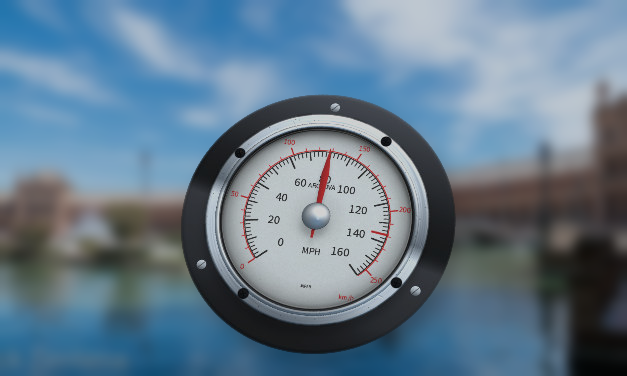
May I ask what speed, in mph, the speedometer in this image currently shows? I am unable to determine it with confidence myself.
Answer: 80 mph
